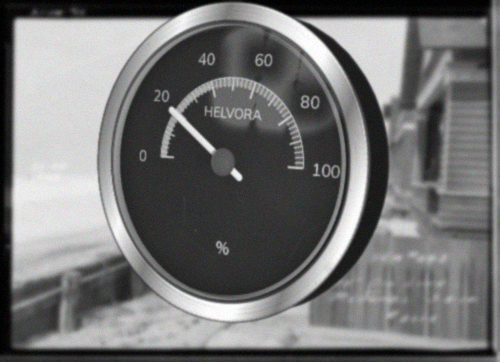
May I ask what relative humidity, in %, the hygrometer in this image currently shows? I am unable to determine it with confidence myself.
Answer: 20 %
